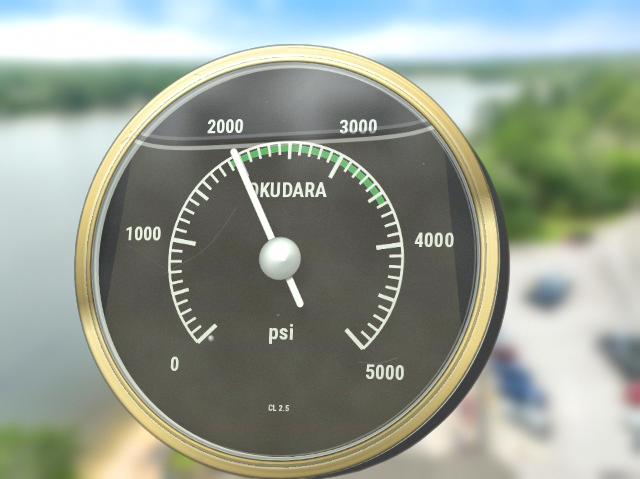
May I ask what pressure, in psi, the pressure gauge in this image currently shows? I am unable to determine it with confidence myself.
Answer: 2000 psi
